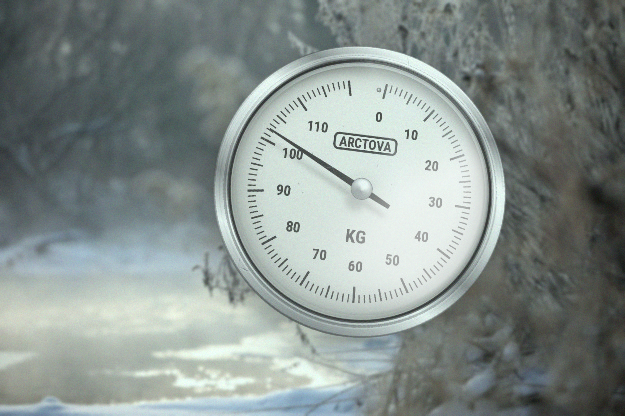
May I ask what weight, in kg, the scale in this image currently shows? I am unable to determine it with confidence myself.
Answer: 102 kg
